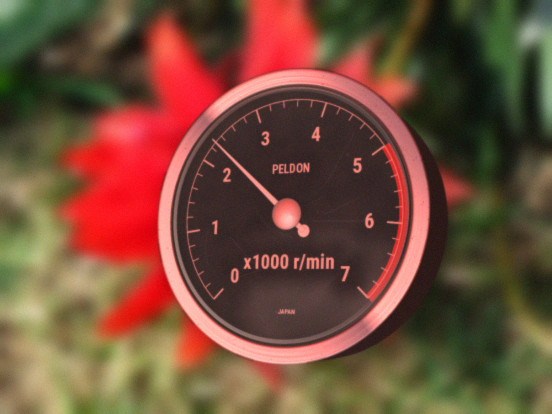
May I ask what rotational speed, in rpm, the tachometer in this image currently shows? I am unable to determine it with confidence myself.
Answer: 2300 rpm
